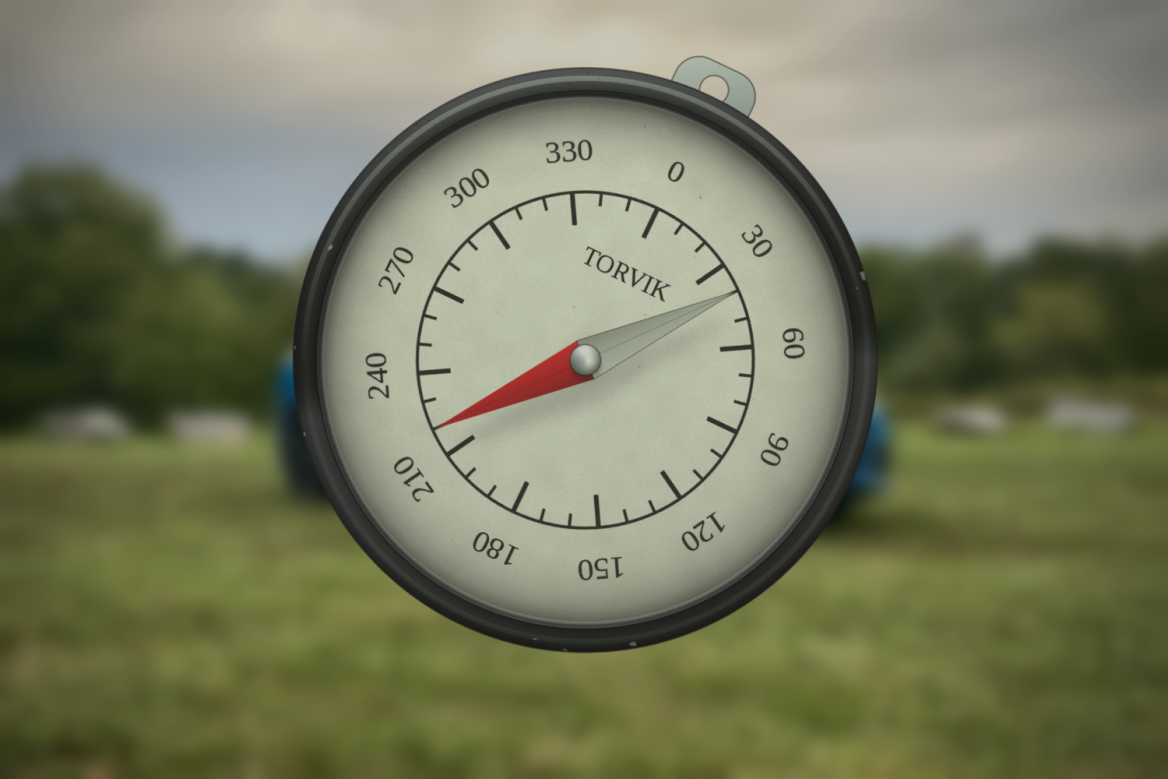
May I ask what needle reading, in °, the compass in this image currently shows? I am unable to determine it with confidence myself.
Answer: 220 °
